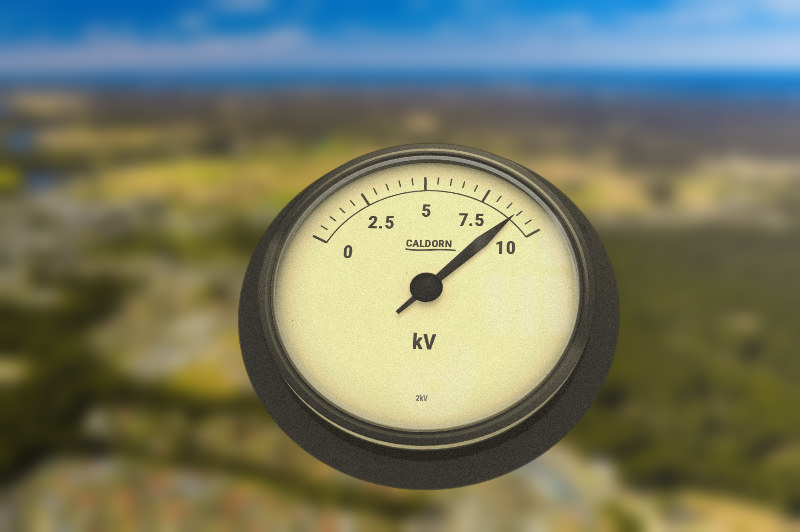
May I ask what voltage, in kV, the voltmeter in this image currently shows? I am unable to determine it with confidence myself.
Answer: 9 kV
